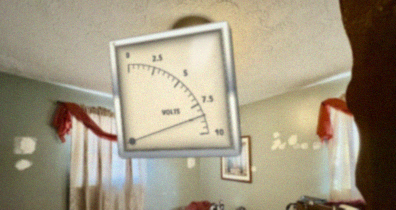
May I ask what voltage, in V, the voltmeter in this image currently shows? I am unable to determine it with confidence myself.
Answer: 8.5 V
